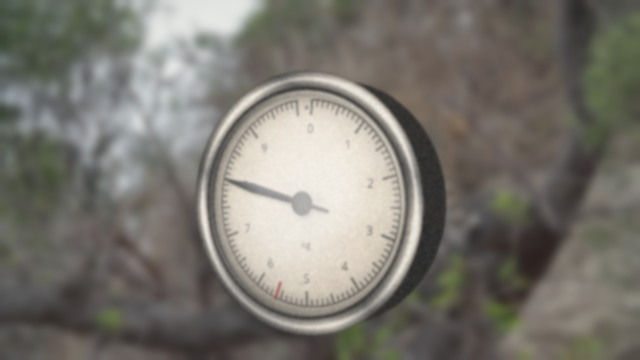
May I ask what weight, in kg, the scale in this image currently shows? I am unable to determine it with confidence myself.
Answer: 8 kg
